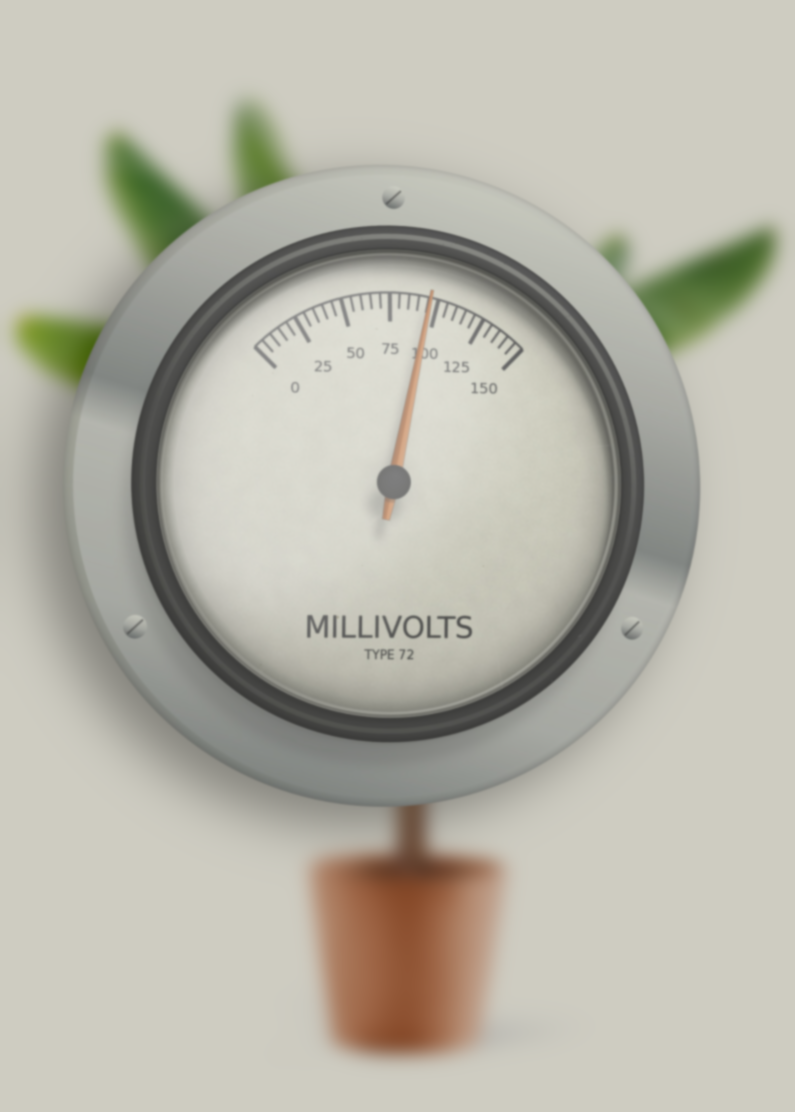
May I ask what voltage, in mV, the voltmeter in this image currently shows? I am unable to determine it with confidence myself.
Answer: 95 mV
